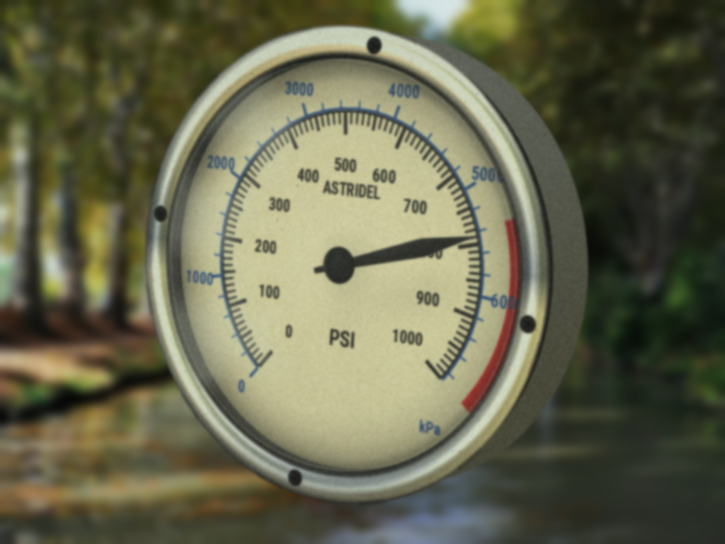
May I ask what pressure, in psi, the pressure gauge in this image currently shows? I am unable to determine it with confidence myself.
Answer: 790 psi
